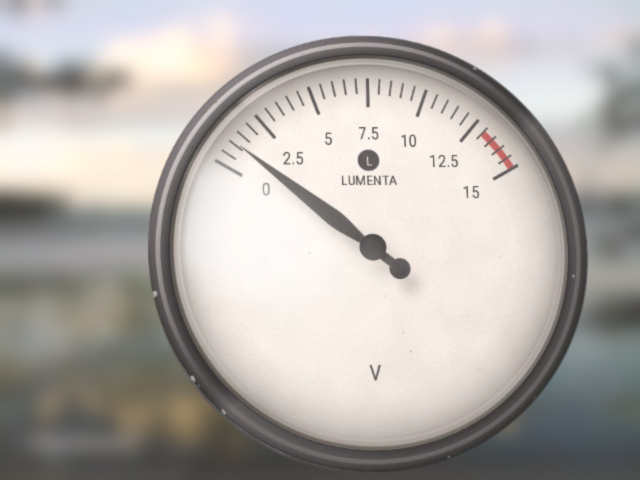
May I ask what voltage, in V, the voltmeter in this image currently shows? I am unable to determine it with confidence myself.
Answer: 1 V
